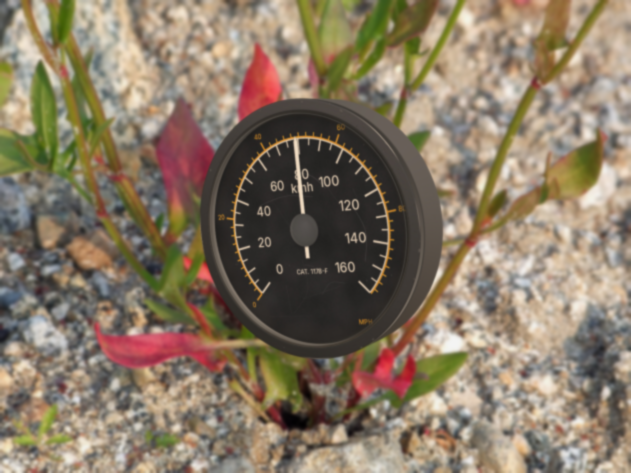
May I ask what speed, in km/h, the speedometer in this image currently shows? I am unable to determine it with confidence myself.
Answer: 80 km/h
